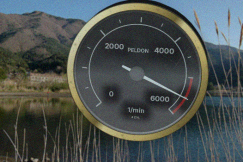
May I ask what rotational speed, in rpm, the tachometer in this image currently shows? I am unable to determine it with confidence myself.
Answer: 5500 rpm
